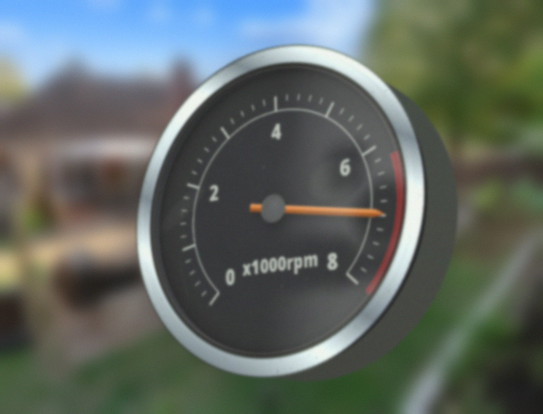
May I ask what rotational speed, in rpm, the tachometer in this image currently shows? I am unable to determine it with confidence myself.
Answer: 7000 rpm
